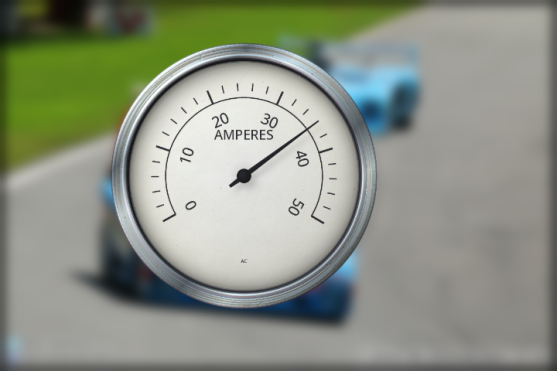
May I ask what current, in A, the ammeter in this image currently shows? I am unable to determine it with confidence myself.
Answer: 36 A
